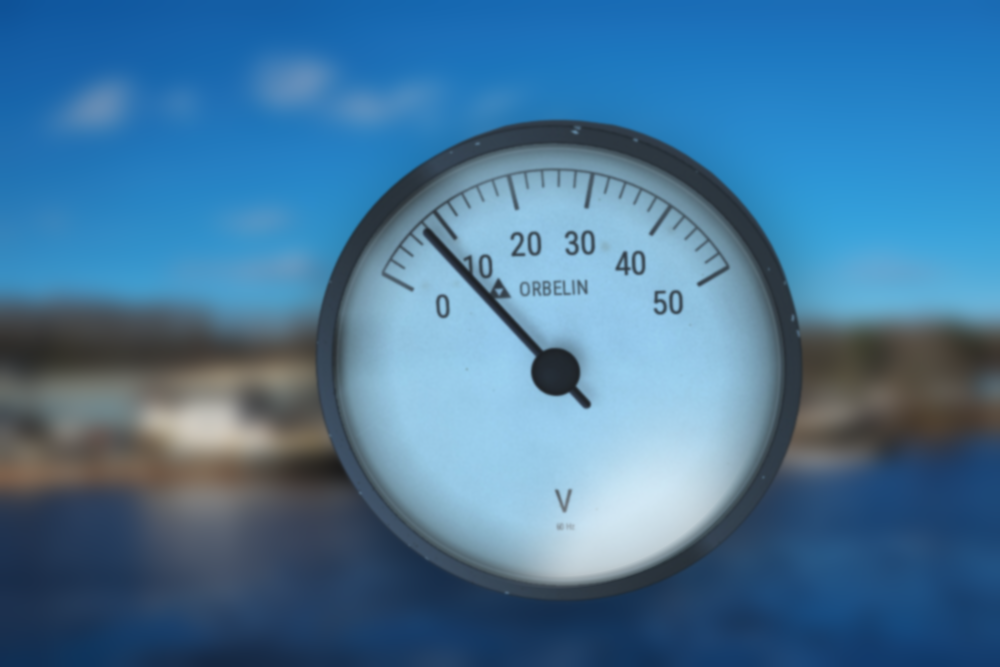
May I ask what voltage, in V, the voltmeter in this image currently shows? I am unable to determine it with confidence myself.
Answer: 8 V
